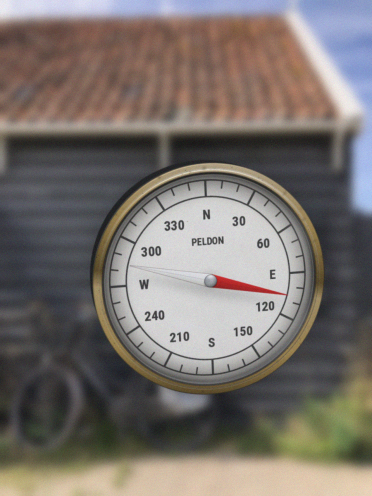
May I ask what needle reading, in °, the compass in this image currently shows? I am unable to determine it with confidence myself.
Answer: 105 °
